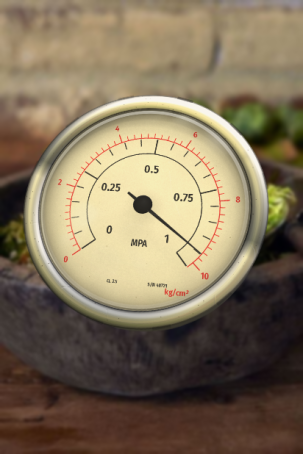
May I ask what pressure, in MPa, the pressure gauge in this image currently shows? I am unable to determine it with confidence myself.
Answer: 0.95 MPa
